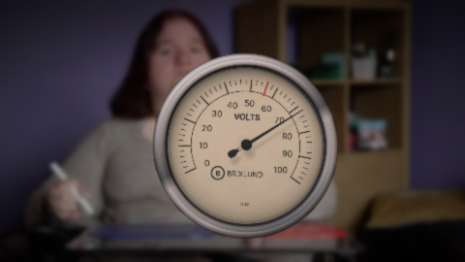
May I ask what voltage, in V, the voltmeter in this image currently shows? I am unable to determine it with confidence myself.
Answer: 72 V
